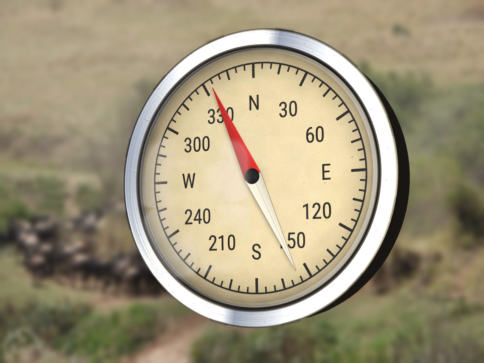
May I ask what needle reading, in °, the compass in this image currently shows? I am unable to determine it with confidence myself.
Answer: 335 °
